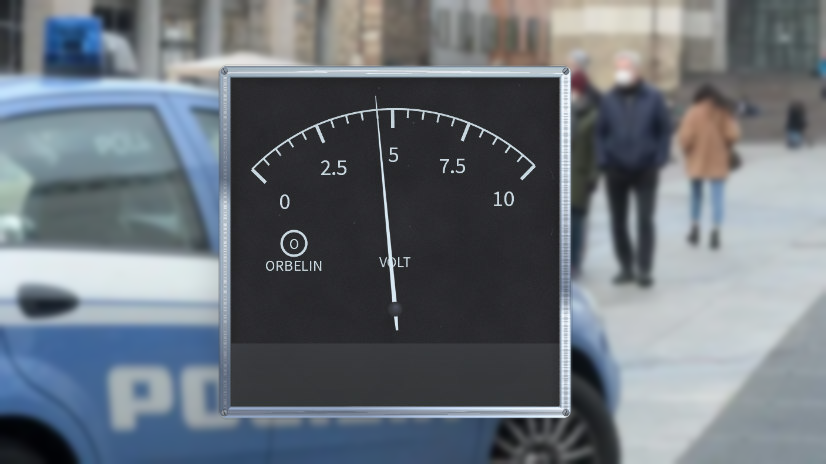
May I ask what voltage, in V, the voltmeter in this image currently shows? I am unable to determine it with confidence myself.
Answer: 4.5 V
